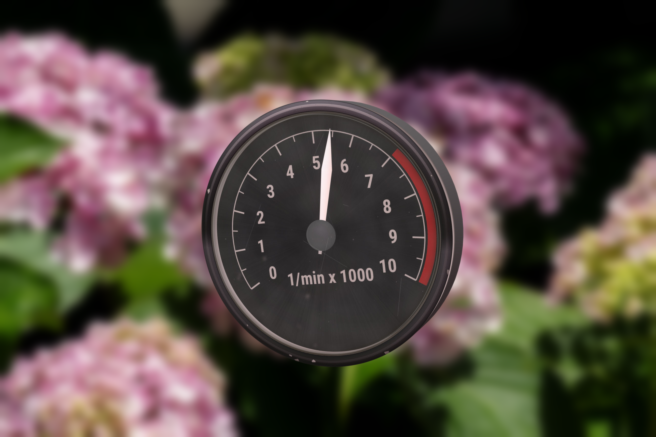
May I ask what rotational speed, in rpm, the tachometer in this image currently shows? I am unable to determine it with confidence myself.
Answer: 5500 rpm
